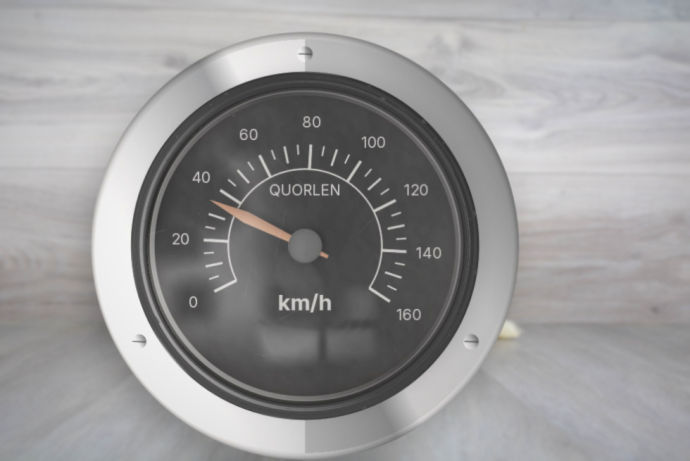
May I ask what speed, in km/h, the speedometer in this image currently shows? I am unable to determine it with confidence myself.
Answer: 35 km/h
